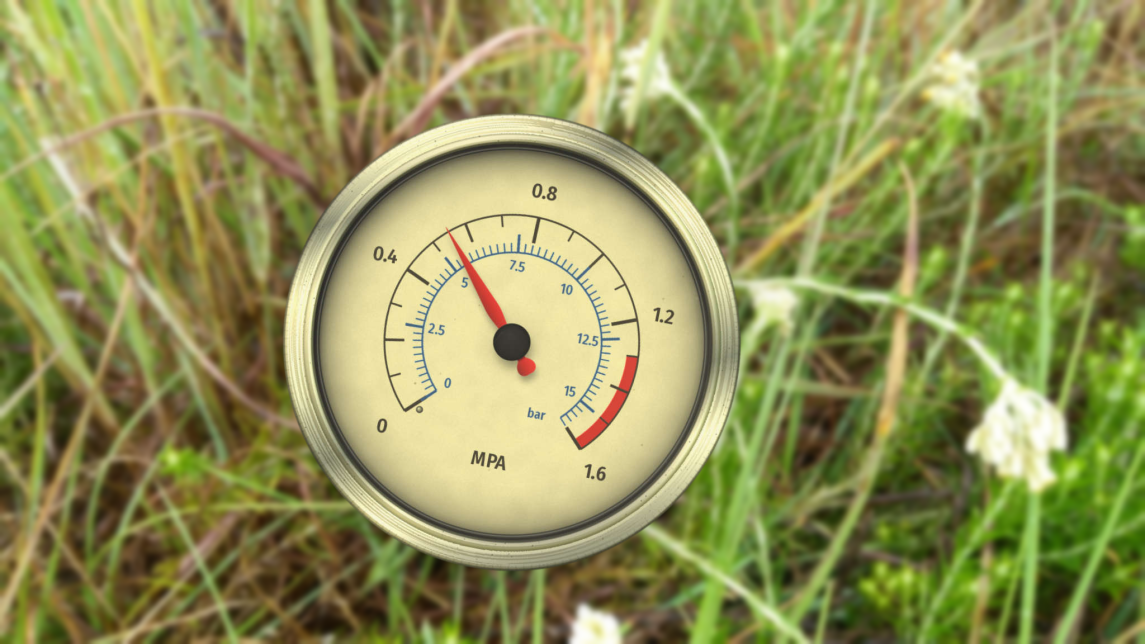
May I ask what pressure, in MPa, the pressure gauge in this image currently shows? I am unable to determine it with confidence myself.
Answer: 0.55 MPa
